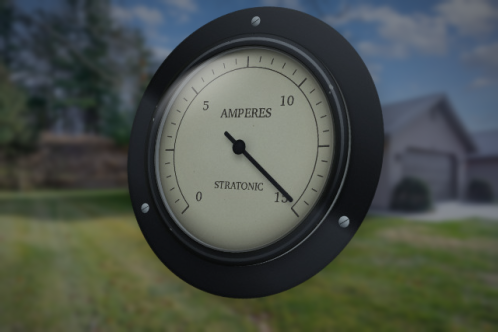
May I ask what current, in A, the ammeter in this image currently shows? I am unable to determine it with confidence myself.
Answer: 14.75 A
